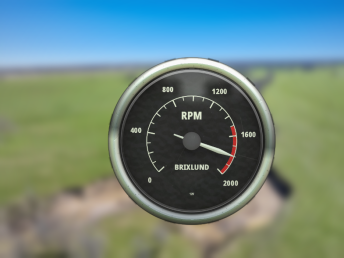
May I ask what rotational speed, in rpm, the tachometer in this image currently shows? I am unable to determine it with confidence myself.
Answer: 1800 rpm
